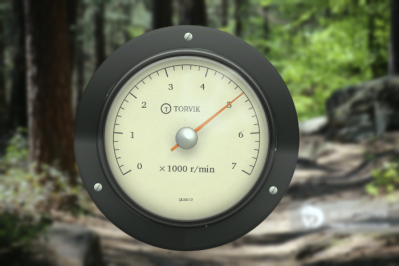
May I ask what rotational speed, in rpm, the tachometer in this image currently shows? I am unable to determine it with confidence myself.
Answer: 5000 rpm
